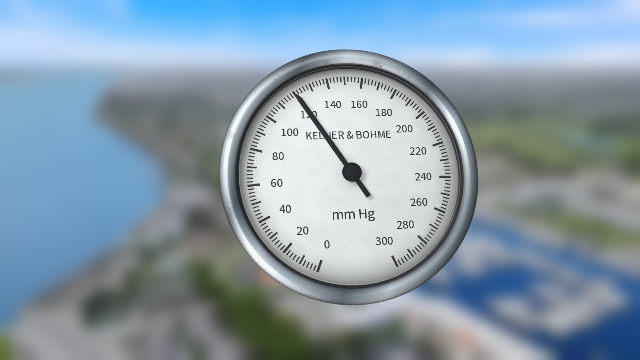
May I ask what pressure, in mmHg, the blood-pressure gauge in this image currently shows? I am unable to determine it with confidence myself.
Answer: 120 mmHg
